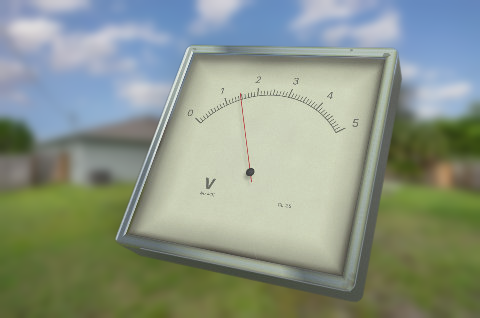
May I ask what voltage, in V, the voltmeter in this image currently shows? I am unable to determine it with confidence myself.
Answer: 1.5 V
